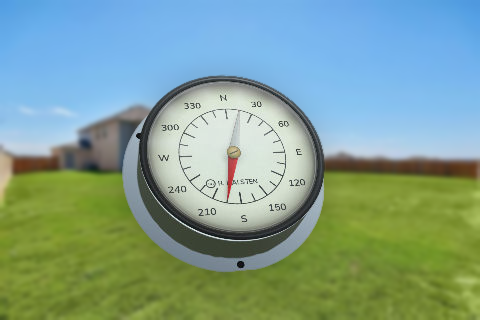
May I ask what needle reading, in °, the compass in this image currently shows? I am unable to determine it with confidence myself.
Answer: 195 °
